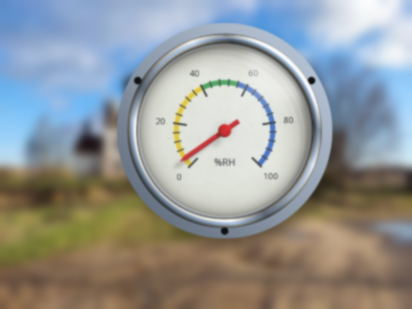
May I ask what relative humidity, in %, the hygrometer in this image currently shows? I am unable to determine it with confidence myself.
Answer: 4 %
